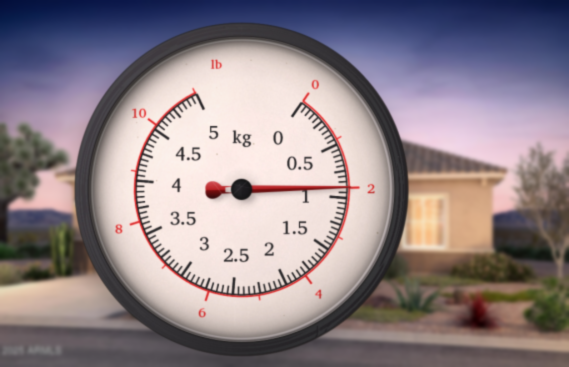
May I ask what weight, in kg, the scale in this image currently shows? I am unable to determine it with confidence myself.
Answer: 0.9 kg
